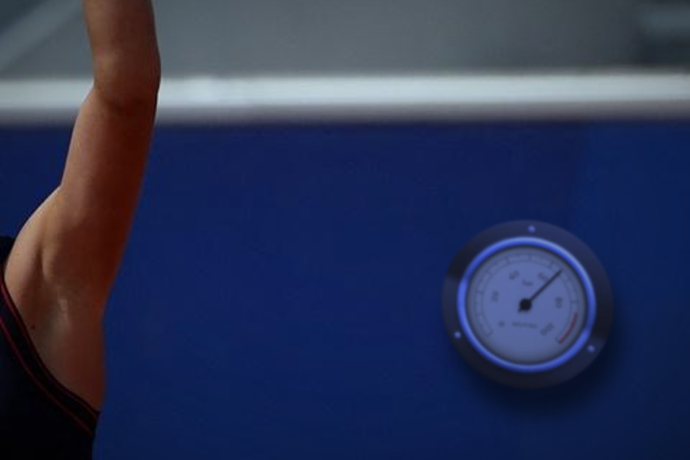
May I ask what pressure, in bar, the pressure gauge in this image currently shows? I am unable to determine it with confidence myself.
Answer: 65 bar
